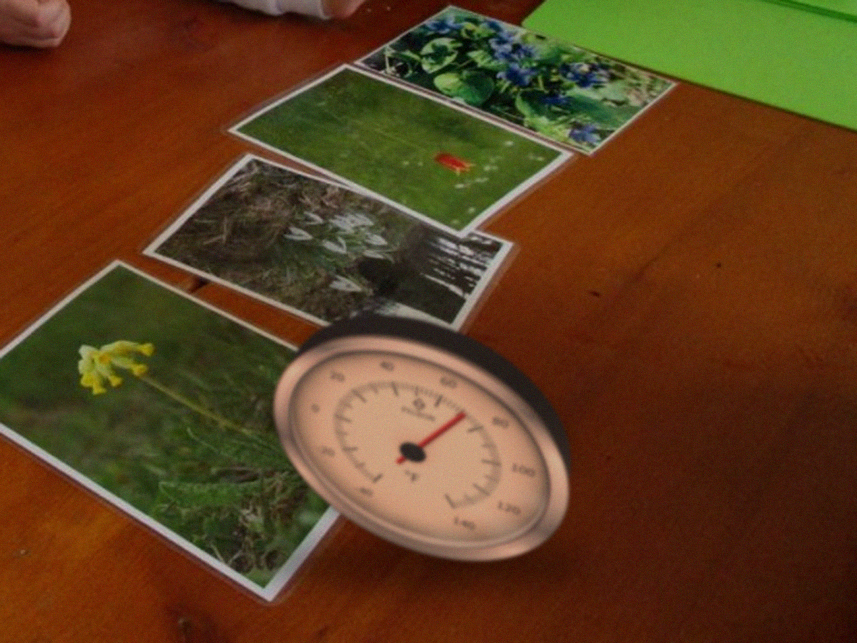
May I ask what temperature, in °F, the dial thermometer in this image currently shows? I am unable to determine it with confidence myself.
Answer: 70 °F
